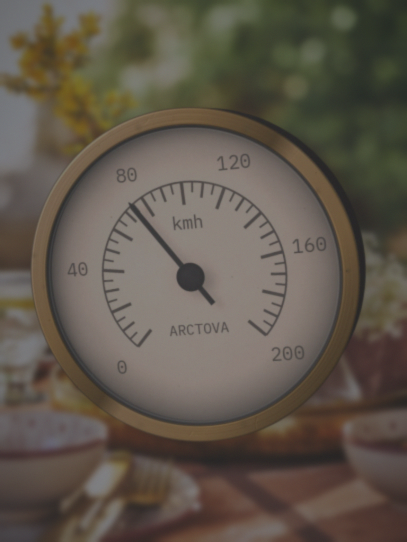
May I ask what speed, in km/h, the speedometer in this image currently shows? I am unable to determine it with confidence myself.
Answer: 75 km/h
